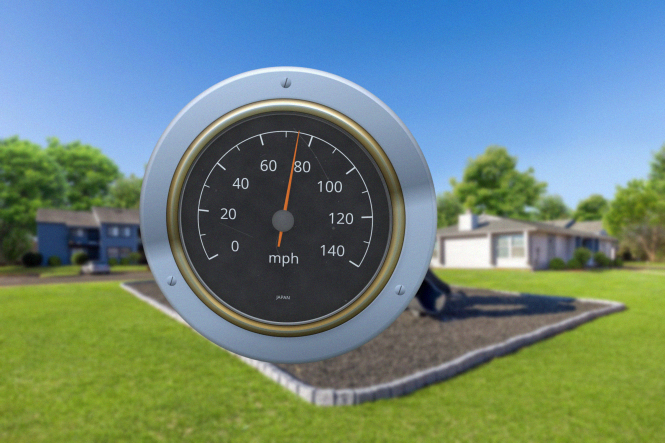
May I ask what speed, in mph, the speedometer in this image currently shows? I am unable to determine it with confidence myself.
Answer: 75 mph
